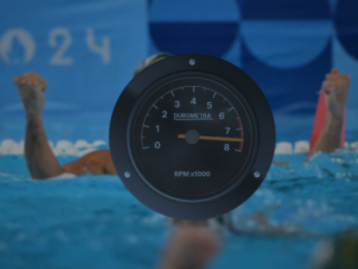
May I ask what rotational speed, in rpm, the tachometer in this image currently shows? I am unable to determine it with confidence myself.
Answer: 7500 rpm
